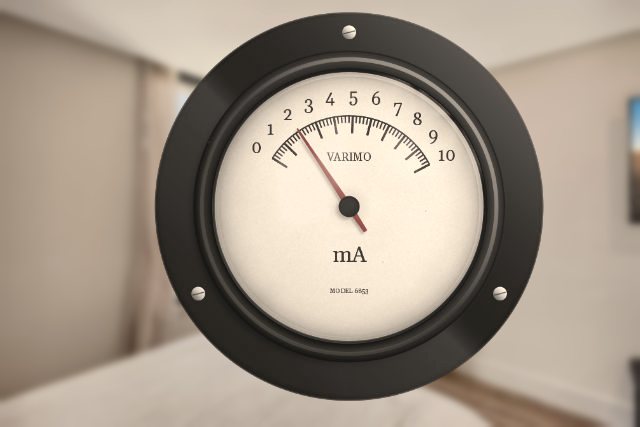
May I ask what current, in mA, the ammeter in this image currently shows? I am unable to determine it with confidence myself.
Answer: 2 mA
